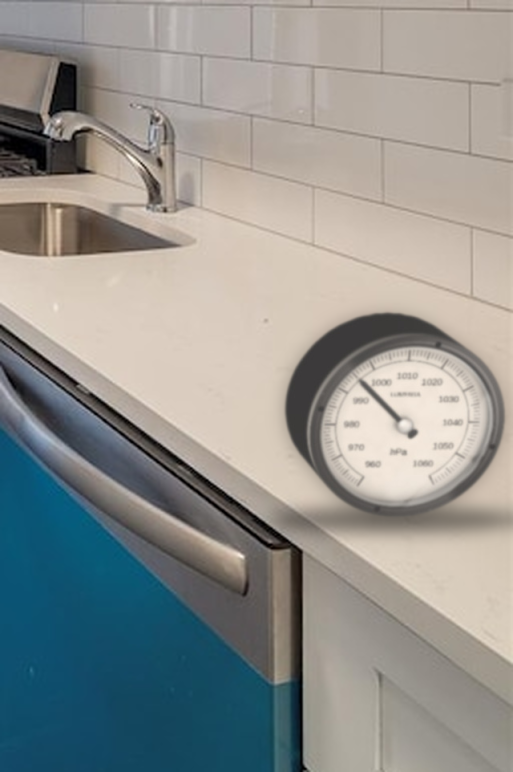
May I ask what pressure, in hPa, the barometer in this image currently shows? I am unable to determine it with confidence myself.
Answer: 995 hPa
